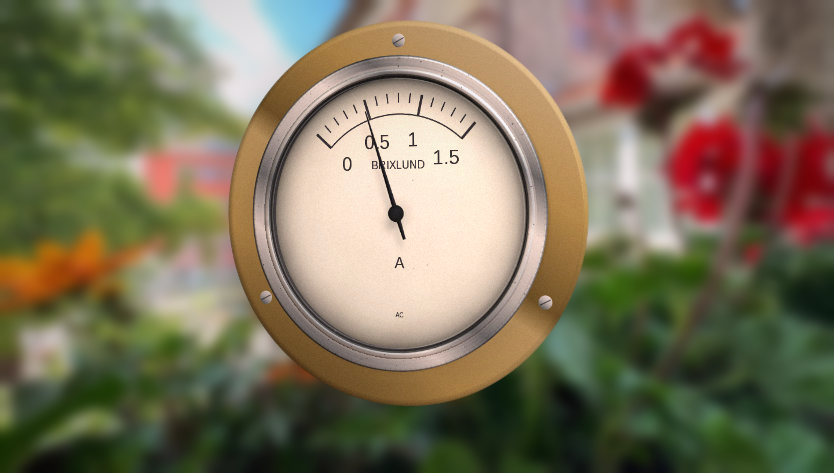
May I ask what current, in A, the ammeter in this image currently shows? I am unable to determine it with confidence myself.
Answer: 0.5 A
